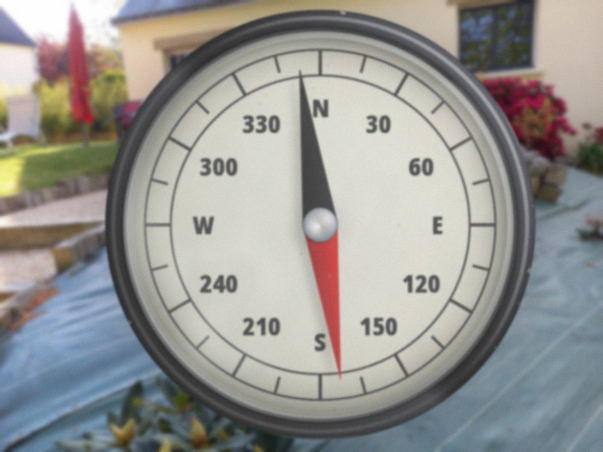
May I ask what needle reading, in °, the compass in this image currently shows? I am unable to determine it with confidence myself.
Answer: 172.5 °
